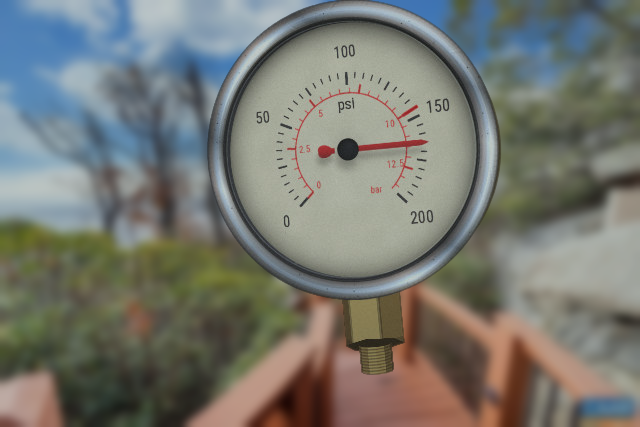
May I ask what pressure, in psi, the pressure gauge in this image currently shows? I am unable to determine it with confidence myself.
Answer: 165 psi
